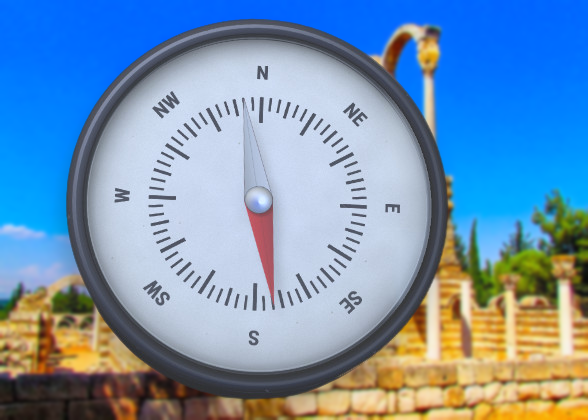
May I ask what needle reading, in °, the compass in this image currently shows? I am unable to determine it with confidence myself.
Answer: 170 °
